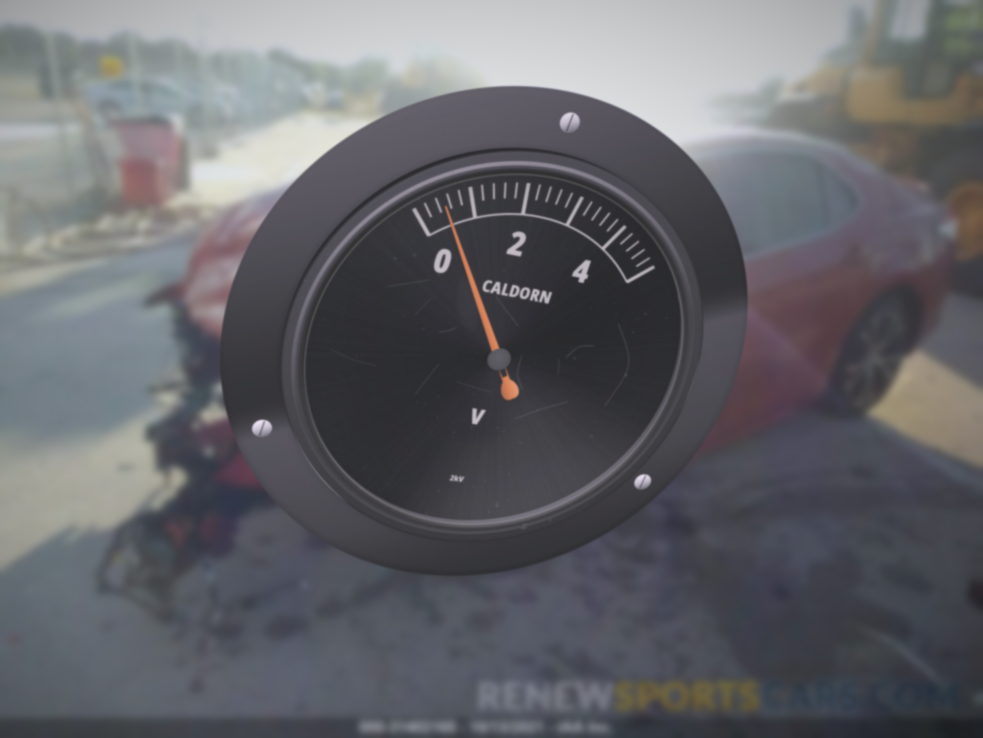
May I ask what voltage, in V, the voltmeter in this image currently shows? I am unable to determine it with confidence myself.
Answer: 0.5 V
